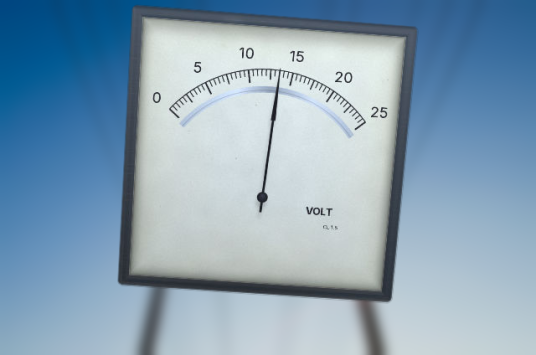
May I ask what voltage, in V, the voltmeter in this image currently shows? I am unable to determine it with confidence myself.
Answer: 13.5 V
